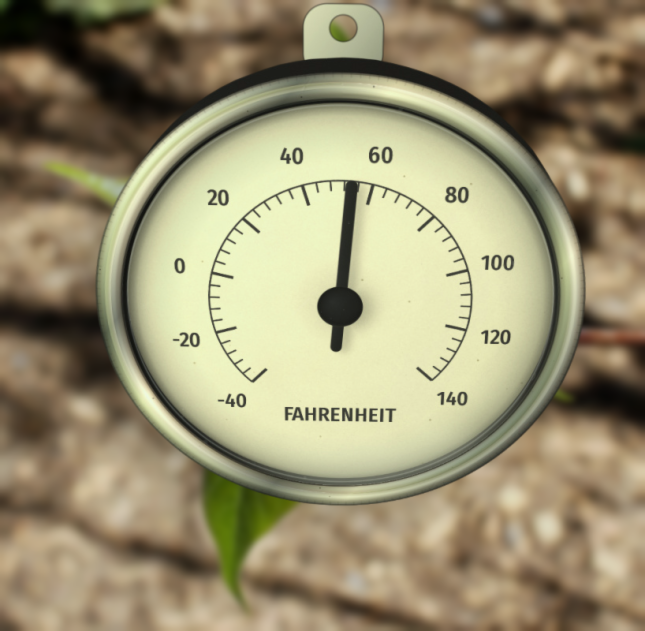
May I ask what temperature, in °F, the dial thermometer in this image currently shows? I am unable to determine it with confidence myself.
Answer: 54 °F
